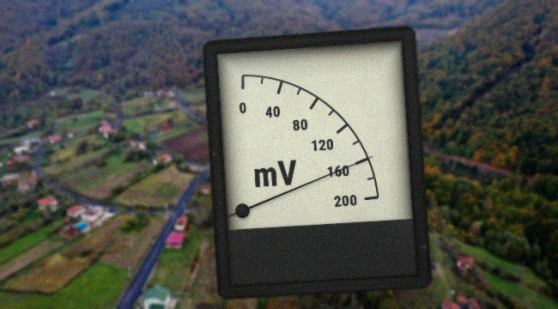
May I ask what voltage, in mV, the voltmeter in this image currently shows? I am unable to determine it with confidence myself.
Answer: 160 mV
